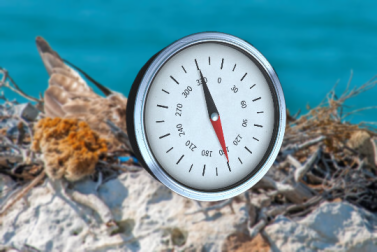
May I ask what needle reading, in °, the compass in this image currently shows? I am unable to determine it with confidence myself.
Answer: 150 °
